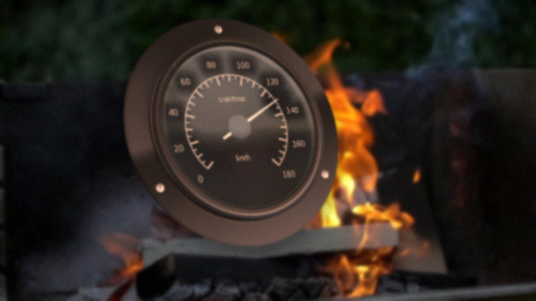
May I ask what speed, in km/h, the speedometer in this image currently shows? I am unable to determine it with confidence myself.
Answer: 130 km/h
